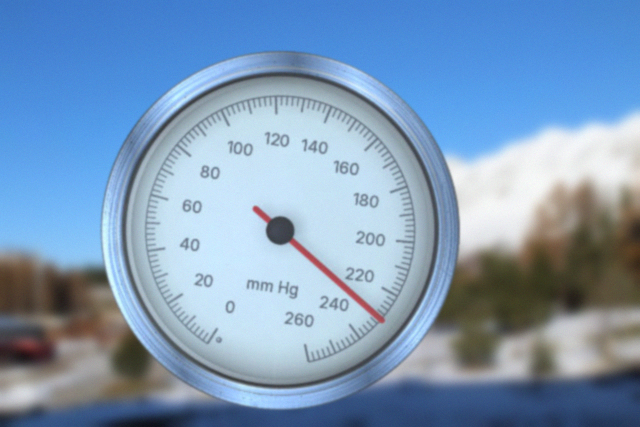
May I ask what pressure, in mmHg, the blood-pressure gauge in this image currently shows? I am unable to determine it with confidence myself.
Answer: 230 mmHg
